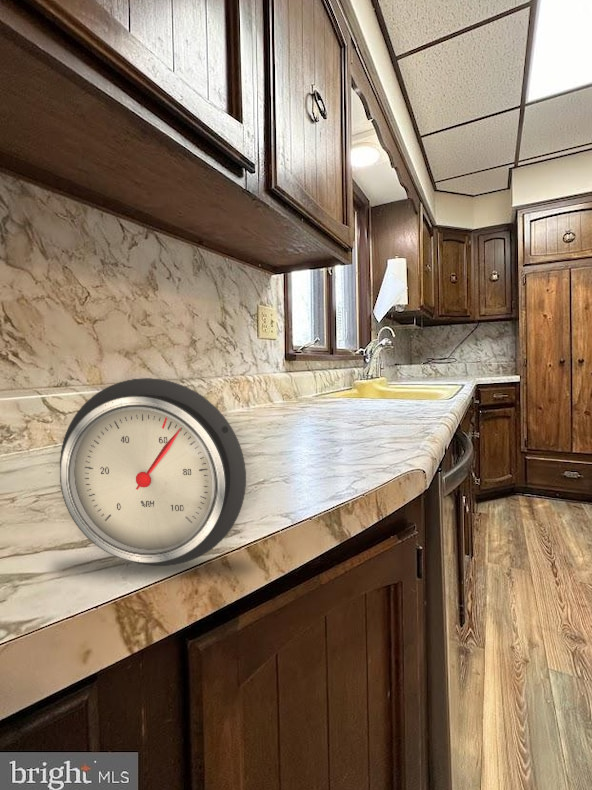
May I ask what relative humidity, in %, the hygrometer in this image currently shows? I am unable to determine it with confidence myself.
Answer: 64 %
